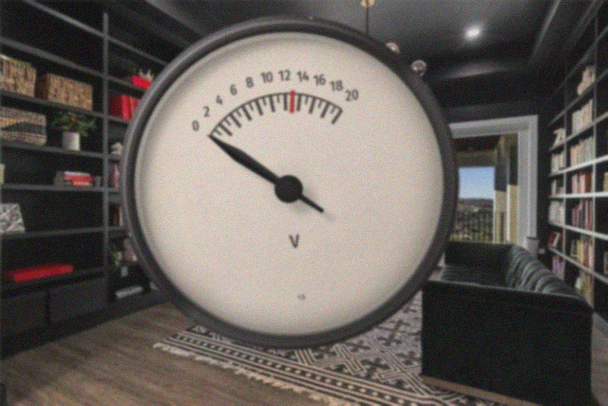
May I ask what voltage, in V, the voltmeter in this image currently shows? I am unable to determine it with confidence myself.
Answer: 0 V
